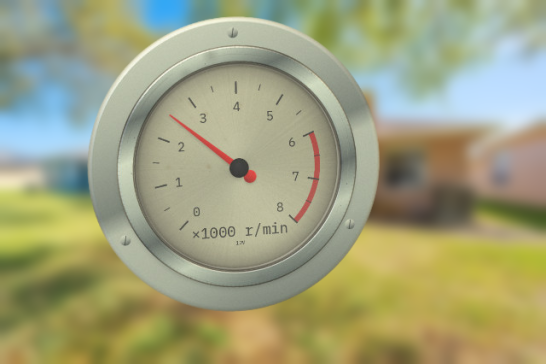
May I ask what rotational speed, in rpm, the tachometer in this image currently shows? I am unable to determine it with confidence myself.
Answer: 2500 rpm
